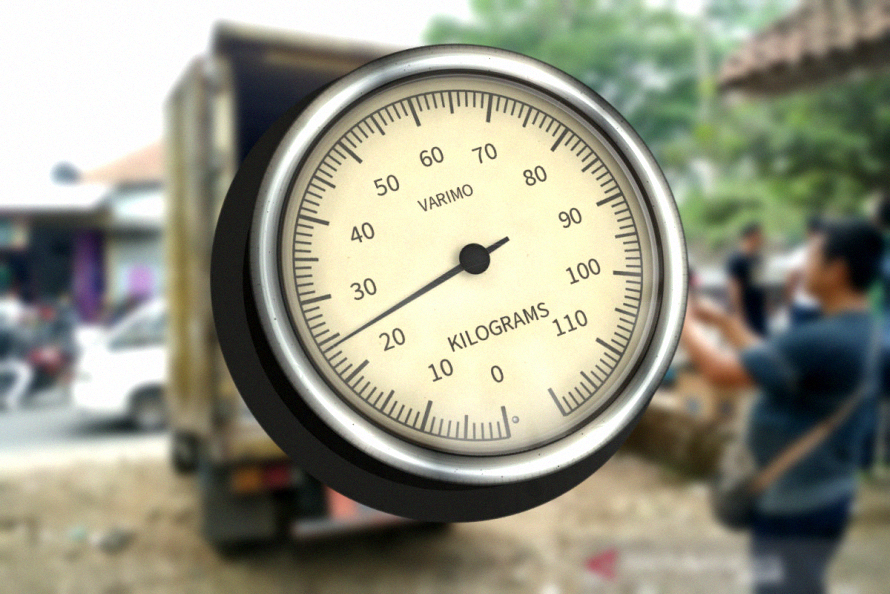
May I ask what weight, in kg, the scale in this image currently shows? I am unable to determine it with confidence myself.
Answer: 24 kg
